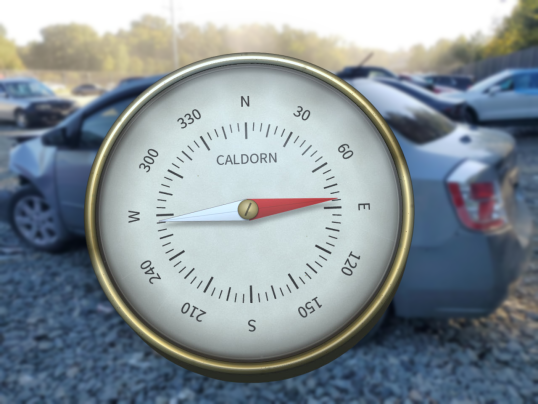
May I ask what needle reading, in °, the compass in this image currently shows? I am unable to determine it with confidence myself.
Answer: 85 °
